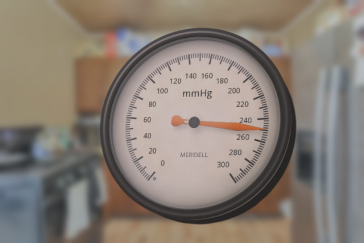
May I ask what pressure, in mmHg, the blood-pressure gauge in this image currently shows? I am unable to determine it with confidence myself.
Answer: 250 mmHg
